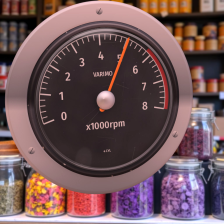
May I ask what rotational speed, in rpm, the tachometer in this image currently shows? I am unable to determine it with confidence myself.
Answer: 5000 rpm
